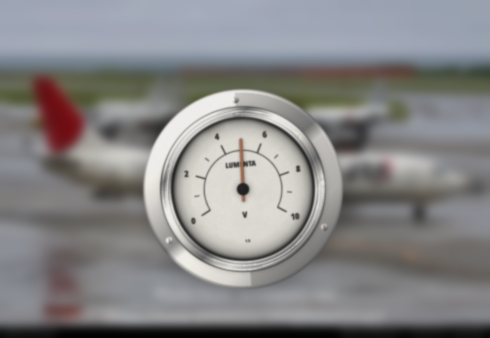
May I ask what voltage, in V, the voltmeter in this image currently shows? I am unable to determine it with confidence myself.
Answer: 5 V
